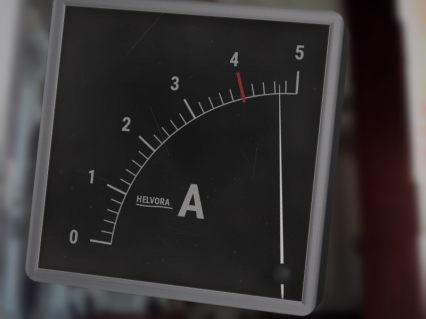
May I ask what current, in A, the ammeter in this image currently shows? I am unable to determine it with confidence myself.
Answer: 4.7 A
